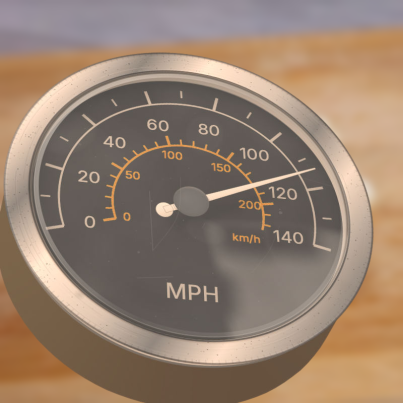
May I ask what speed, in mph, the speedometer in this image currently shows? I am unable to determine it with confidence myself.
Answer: 115 mph
